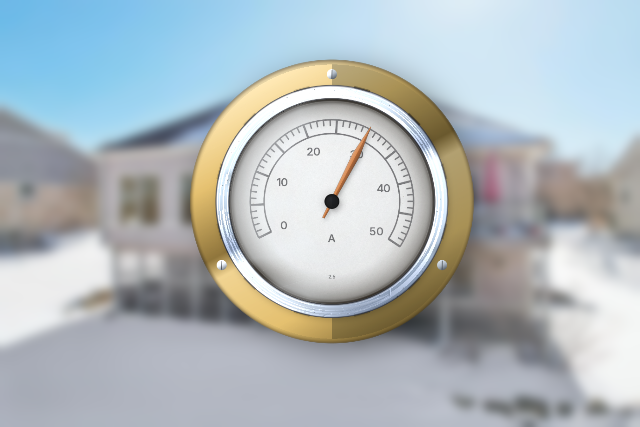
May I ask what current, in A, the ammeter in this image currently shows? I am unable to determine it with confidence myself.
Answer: 30 A
